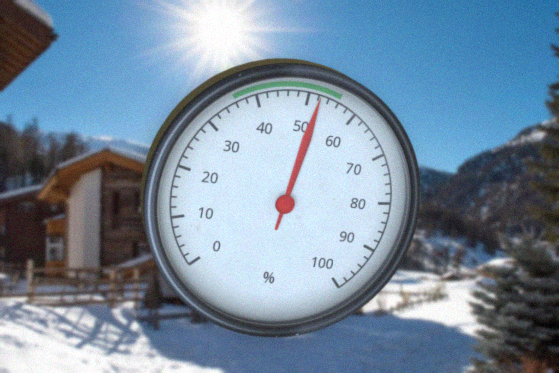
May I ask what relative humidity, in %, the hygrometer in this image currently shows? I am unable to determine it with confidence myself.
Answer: 52 %
